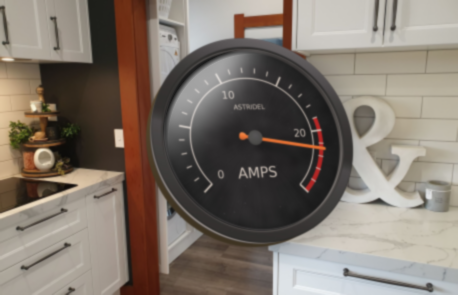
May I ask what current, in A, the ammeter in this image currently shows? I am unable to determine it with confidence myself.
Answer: 21.5 A
